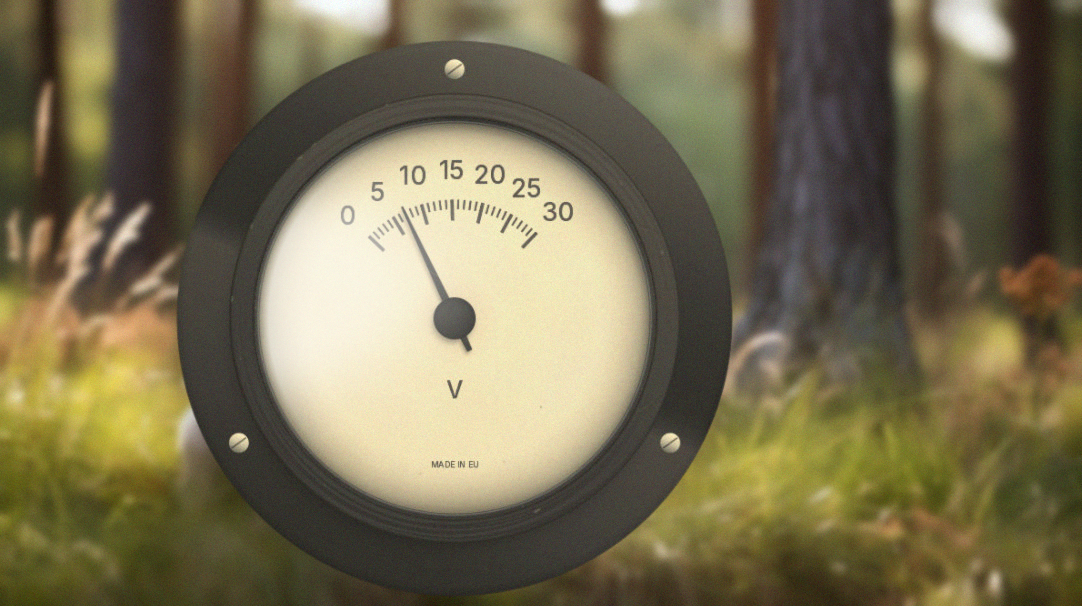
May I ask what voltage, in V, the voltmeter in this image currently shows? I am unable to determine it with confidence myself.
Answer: 7 V
